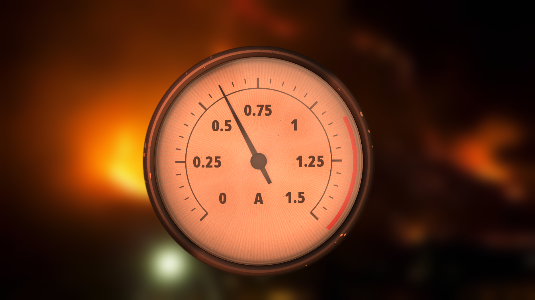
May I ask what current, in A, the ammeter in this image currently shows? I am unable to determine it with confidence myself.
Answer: 0.6 A
